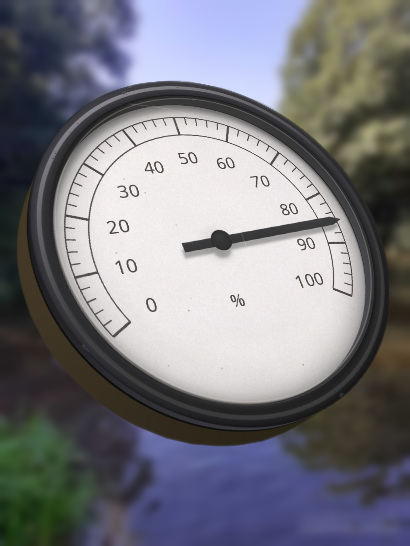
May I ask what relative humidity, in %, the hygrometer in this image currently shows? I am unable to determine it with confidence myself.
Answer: 86 %
